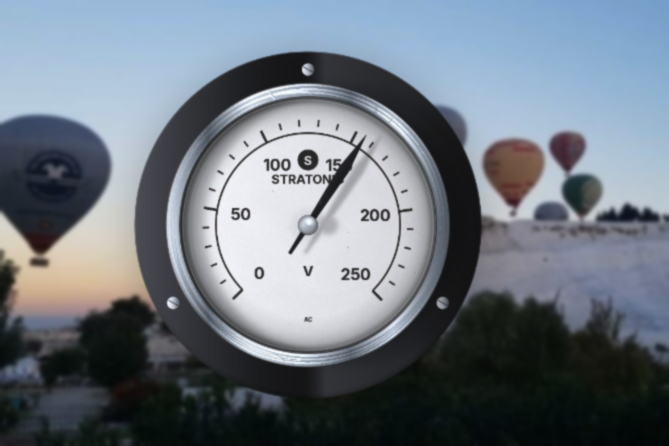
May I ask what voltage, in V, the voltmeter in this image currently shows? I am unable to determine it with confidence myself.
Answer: 155 V
